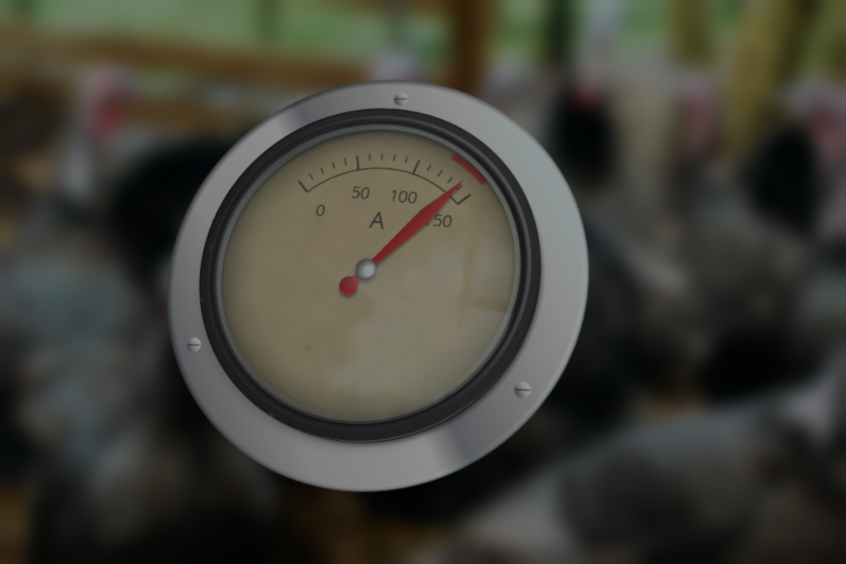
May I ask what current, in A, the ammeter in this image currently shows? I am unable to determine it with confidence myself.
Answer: 140 A
